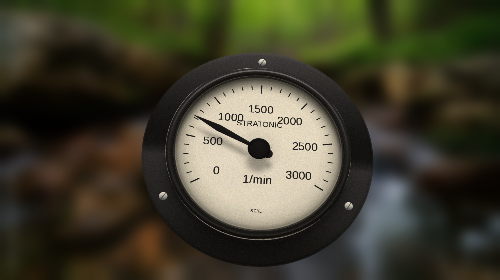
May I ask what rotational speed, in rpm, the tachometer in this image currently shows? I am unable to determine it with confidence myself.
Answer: 700 rpm
